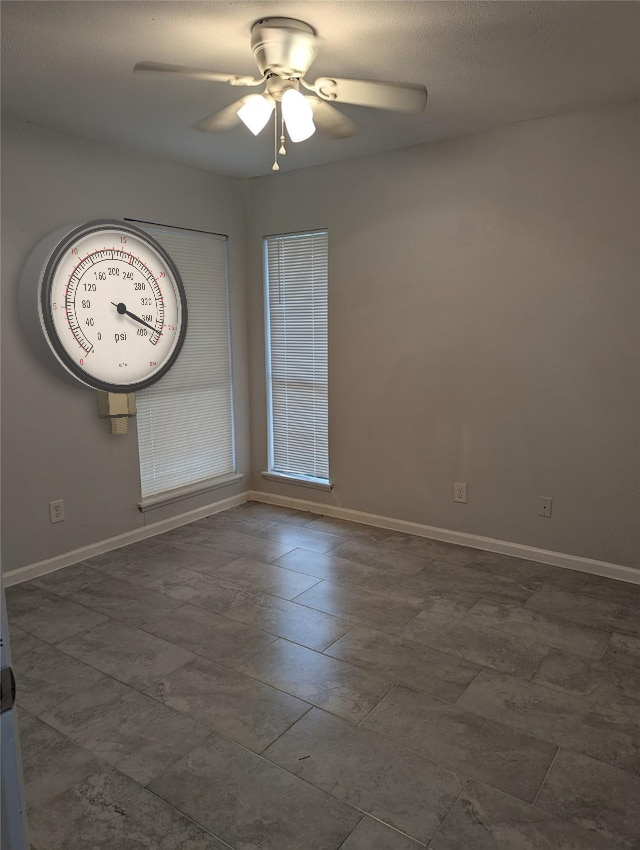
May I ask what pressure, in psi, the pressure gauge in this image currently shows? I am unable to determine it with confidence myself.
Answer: 380 psi
